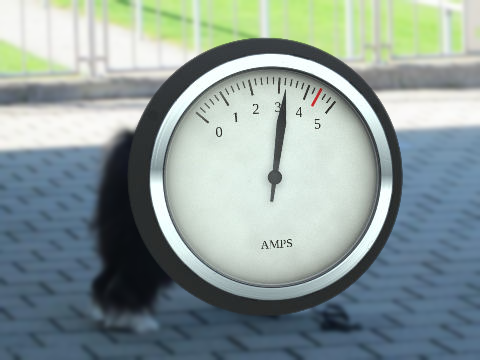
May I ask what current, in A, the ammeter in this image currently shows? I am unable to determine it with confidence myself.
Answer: 3.2 A
